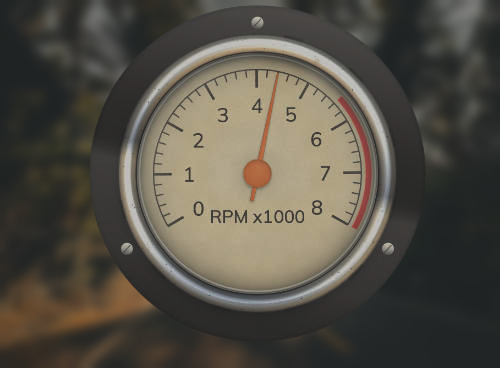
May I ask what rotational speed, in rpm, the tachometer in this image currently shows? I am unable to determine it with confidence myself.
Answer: 4400 rpm
